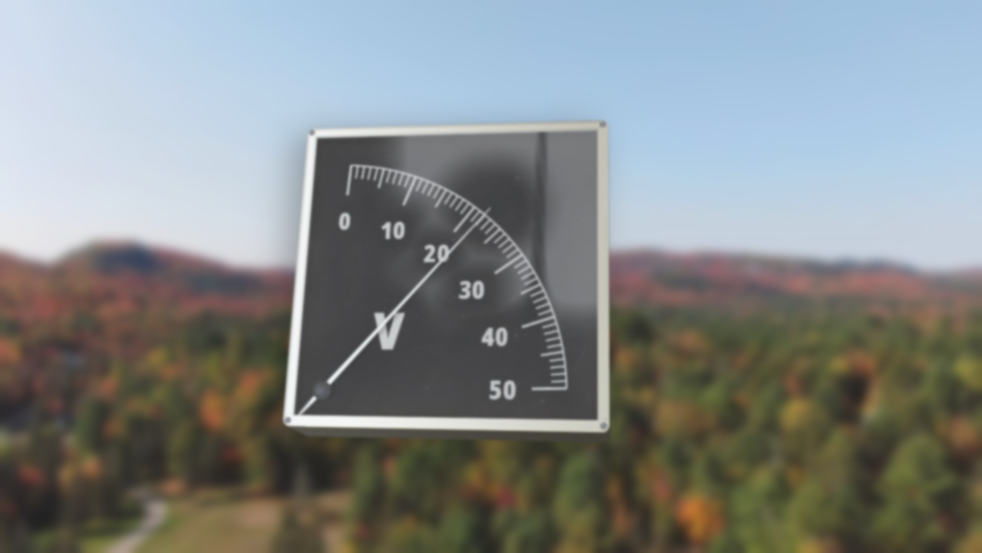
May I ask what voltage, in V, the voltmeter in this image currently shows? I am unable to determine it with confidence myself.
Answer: 22 V
